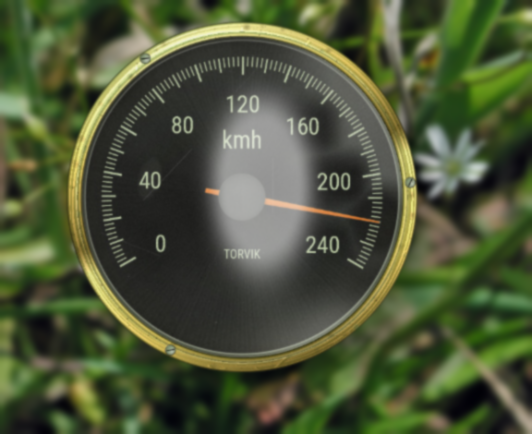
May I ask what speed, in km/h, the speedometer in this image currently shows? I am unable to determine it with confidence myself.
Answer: 220 km/h
